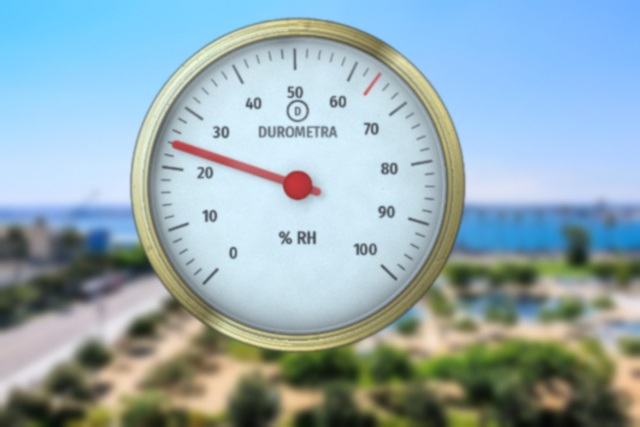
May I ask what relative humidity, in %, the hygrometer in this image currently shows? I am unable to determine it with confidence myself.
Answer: 24 %
